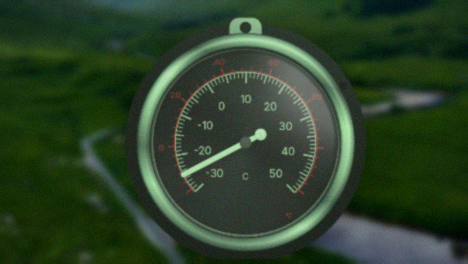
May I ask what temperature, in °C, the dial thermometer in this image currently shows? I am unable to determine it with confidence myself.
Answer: -25 °C
